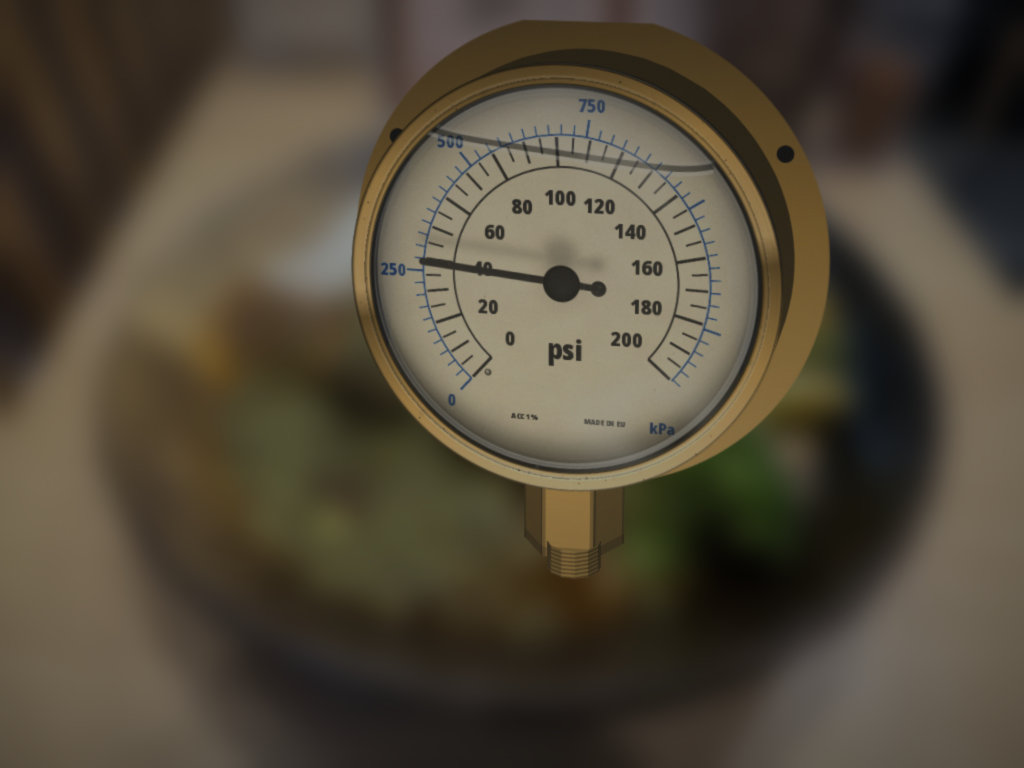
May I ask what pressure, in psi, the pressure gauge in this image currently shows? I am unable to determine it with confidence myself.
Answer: 40 psi
